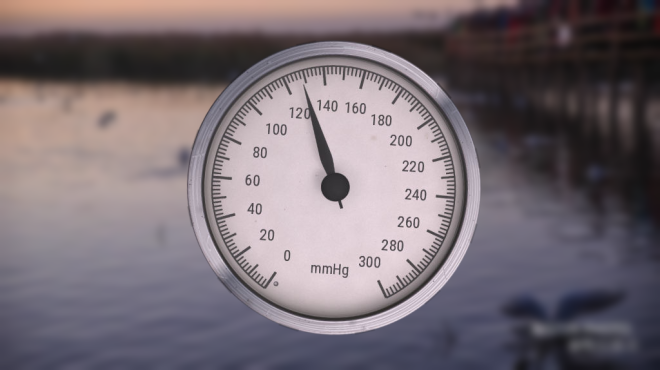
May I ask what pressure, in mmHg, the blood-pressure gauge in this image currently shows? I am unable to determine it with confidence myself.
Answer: 128 mmHg
